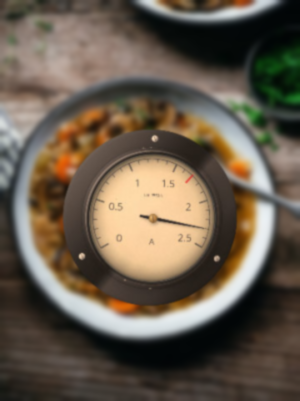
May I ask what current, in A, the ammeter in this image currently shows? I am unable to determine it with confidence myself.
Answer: 2.3 A
